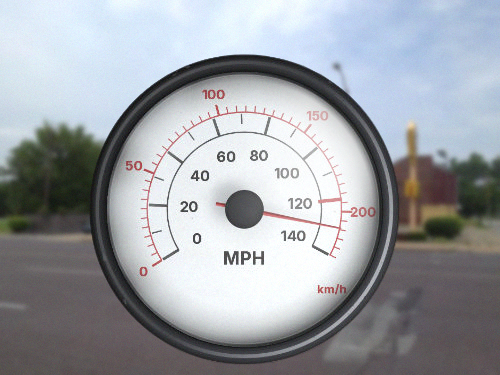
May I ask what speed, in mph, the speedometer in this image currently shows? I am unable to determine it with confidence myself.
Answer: 130 mph
